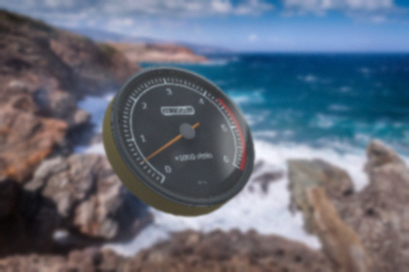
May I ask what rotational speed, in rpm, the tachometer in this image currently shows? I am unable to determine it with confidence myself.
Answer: 500 rpm
